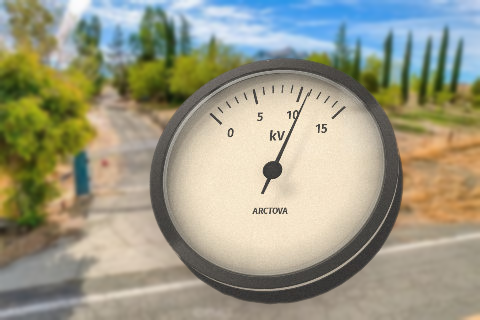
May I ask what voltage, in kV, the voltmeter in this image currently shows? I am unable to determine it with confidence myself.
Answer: 11 kV
